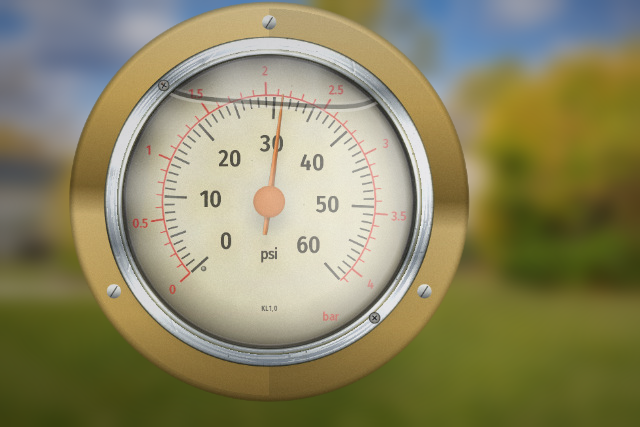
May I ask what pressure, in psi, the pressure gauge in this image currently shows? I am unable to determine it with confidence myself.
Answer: 31 psi
